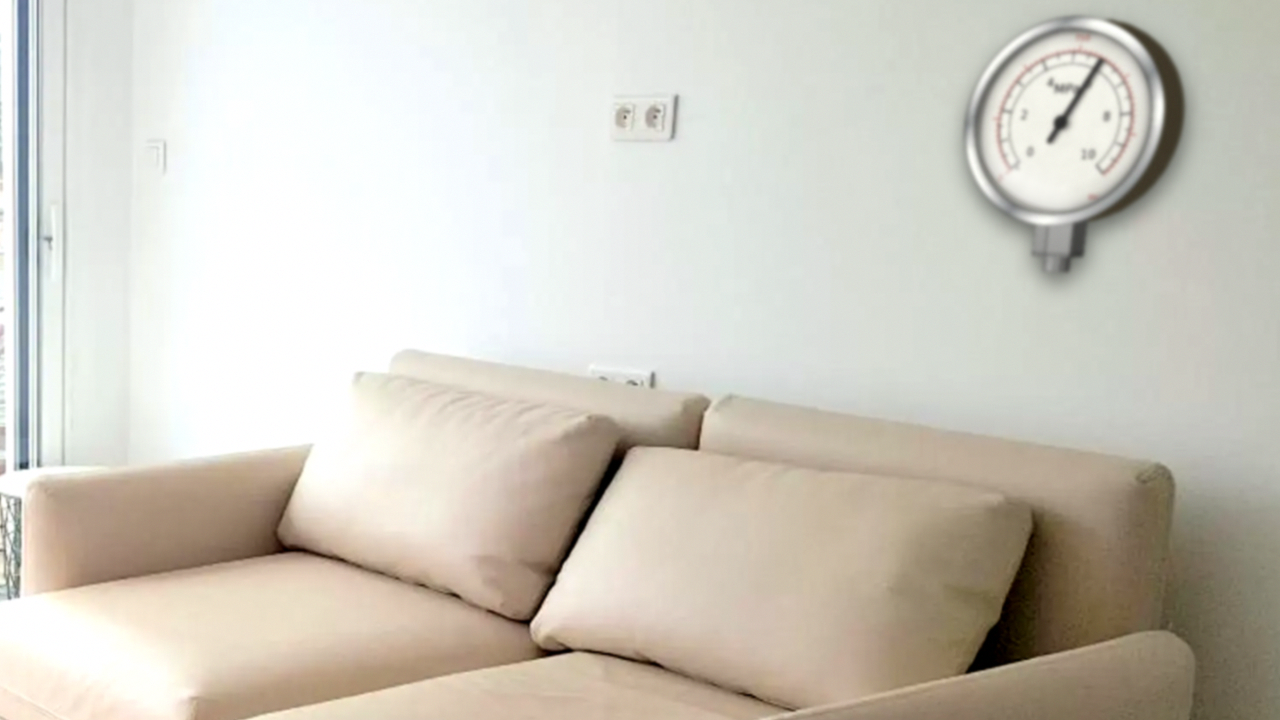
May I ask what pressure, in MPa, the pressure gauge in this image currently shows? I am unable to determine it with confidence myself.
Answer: 6 MPa
